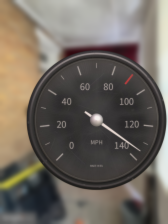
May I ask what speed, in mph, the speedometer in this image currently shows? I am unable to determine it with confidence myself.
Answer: 135 mph
